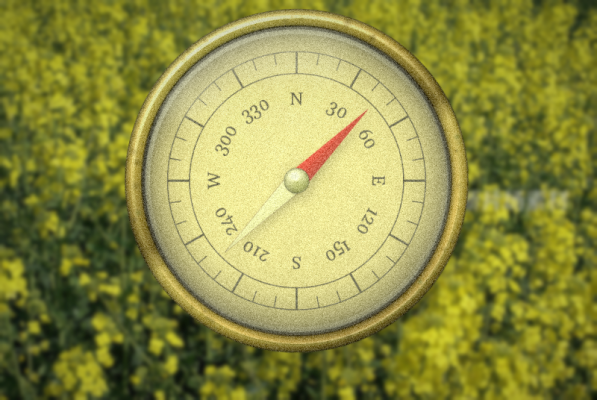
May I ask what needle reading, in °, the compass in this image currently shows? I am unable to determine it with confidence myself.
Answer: 45 °
